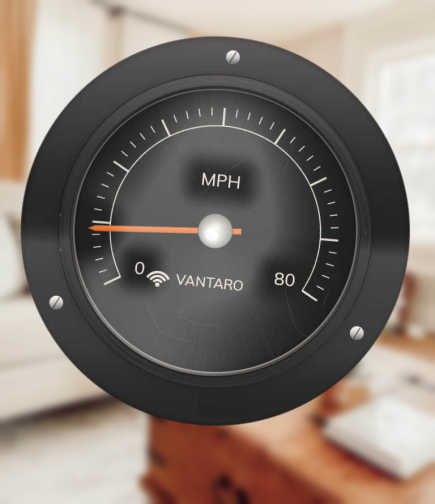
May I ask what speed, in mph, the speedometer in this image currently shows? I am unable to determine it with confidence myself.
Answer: 9 mph
